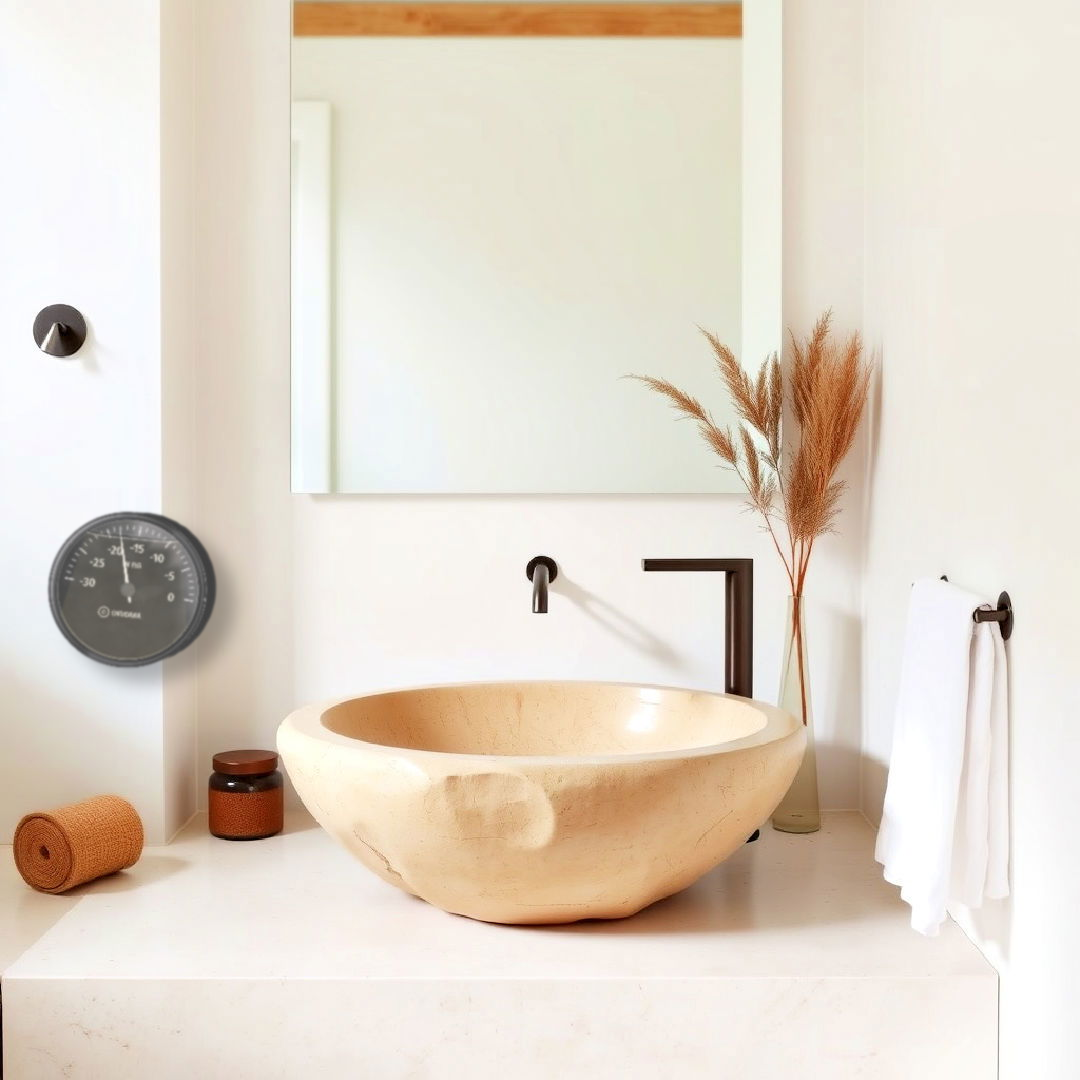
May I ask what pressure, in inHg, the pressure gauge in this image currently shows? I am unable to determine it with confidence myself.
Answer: -18 inHg
